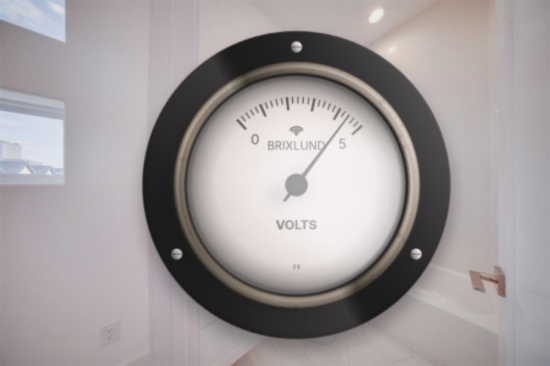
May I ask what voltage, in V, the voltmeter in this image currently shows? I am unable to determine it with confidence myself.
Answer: 4.4 V
